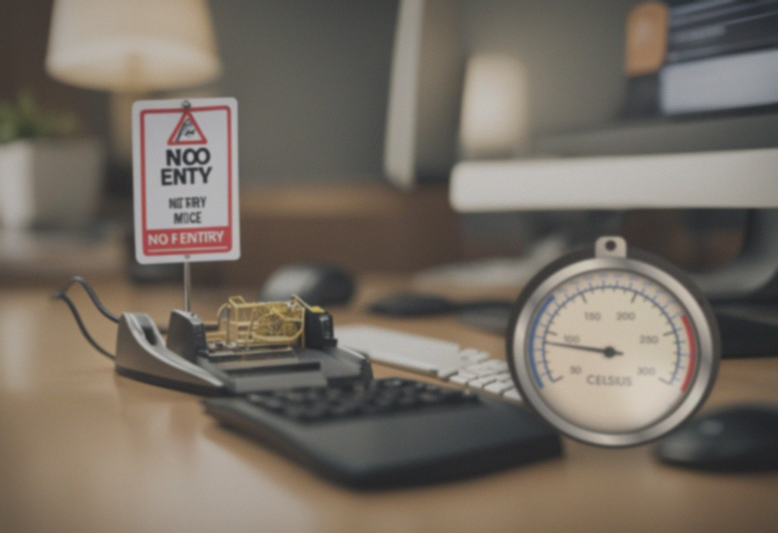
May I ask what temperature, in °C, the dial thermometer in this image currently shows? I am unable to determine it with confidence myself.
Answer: 90 °C
